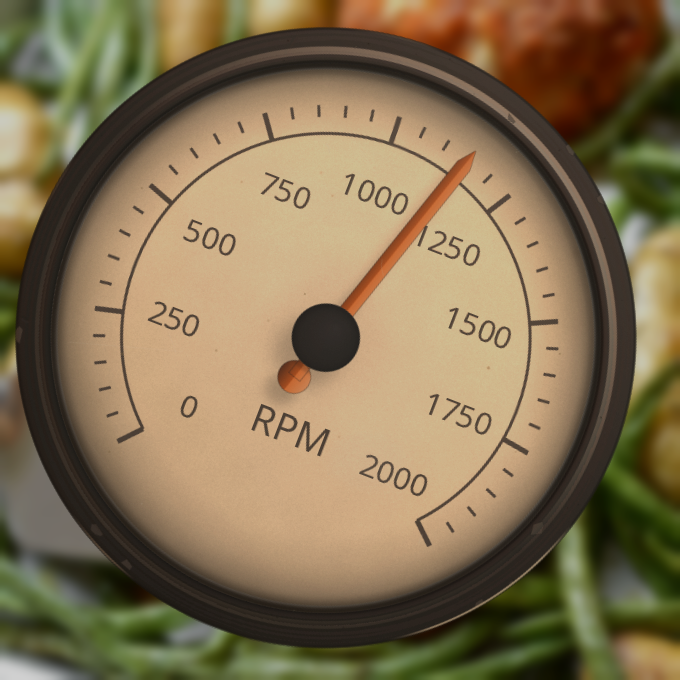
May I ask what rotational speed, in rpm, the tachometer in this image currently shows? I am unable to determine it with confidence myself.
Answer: 1150 rpm
